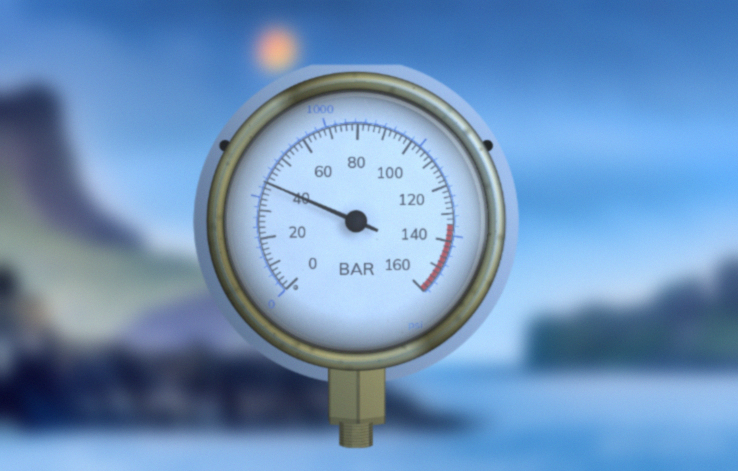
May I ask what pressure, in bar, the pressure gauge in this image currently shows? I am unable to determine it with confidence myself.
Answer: 40 bar
